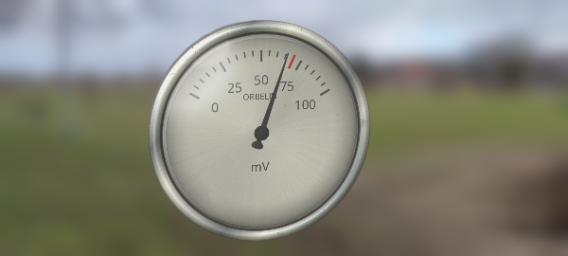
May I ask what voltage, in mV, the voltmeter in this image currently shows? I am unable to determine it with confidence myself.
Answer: 65 mV
